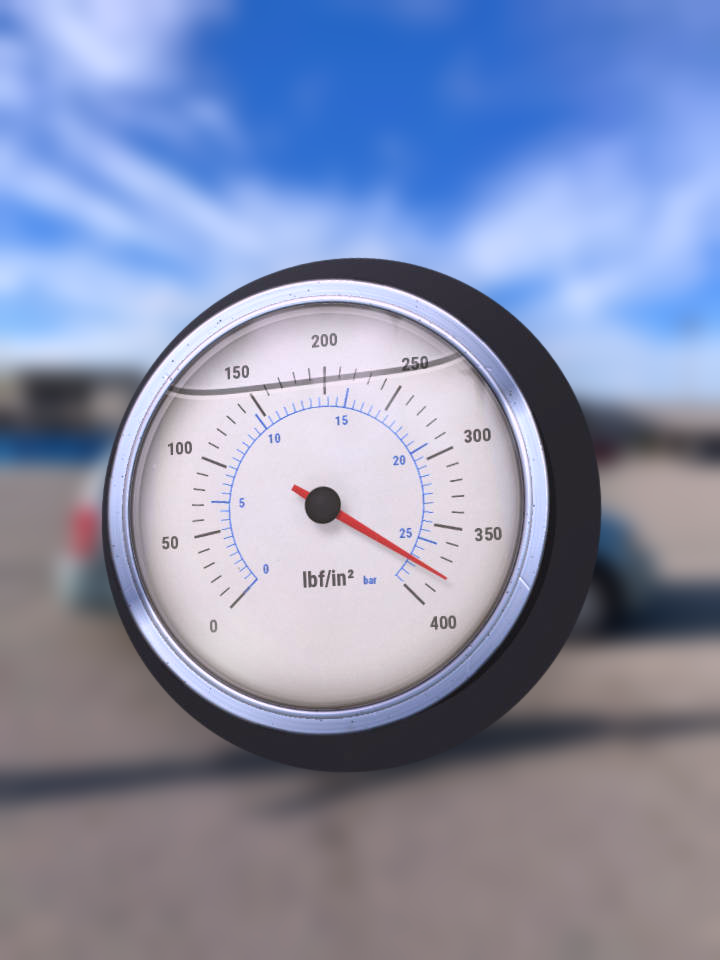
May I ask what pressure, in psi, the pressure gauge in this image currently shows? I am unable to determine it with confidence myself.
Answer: 380 psi
